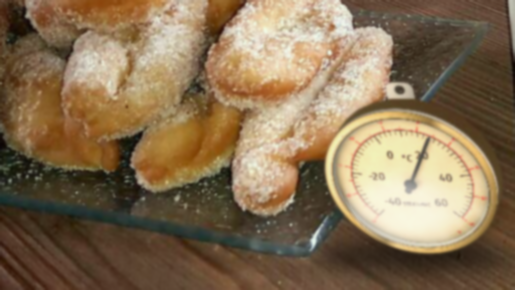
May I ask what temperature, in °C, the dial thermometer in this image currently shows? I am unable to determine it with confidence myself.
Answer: 20 °C
